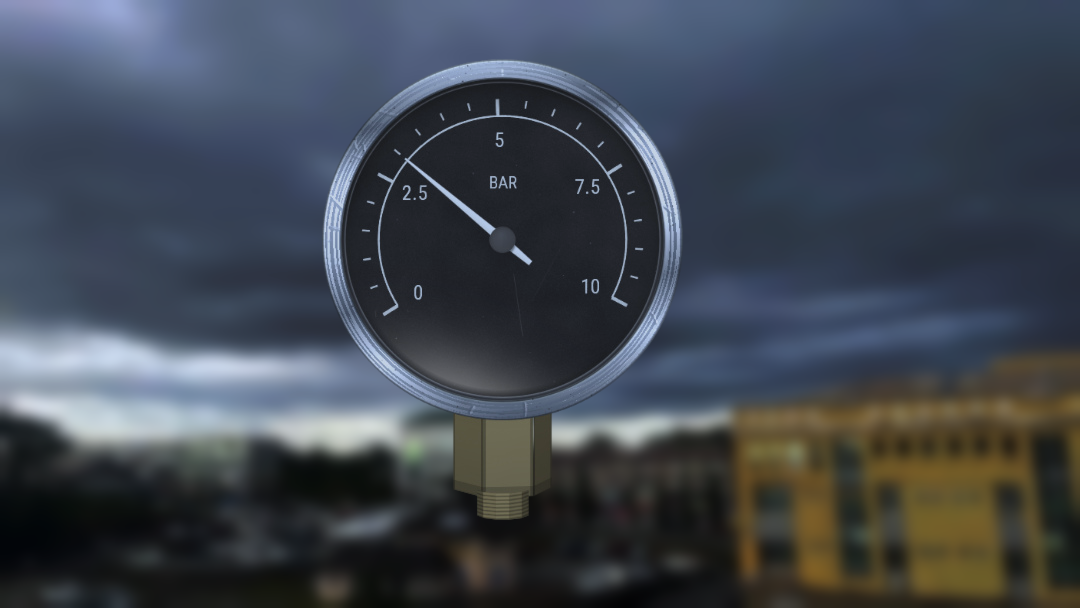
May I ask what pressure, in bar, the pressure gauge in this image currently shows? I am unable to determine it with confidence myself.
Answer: 3 bar
